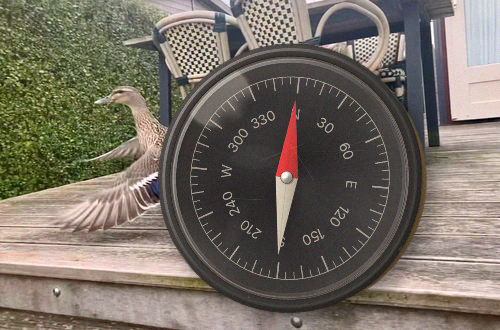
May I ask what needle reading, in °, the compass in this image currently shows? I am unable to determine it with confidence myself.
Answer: 0 °
